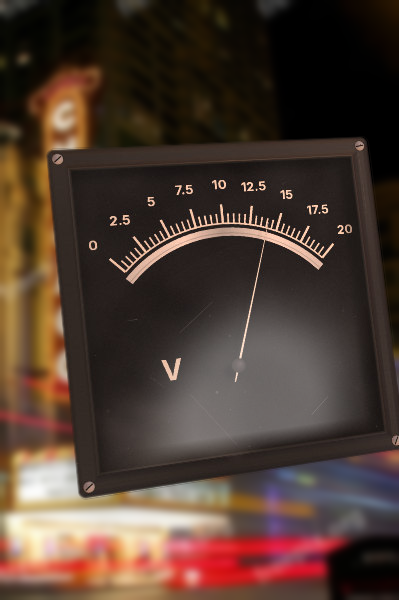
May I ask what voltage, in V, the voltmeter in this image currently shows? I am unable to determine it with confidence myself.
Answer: 14 V
